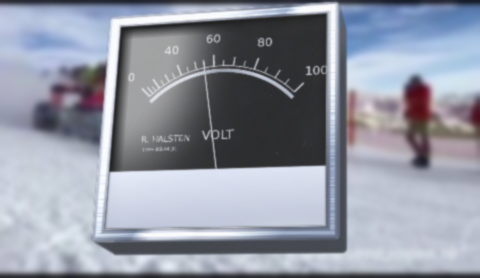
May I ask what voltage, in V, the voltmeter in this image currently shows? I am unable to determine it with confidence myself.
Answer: 55 V
